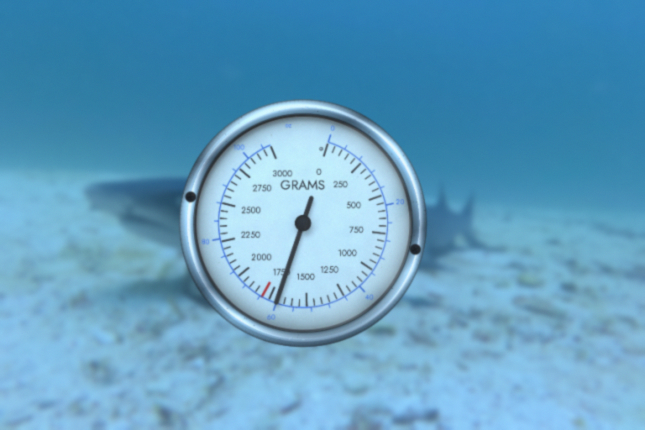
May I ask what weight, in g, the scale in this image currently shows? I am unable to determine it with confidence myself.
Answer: 1700 g
